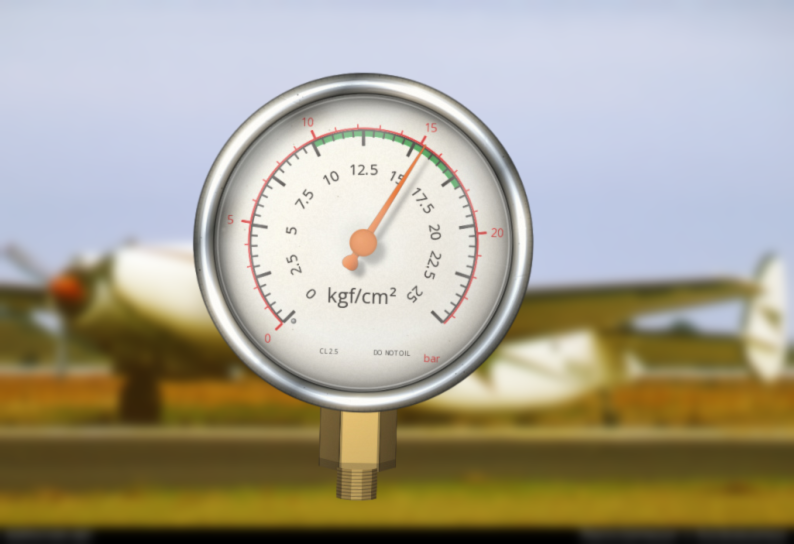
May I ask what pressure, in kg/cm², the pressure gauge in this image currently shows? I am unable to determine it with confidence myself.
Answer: 15.5 kg/cm²
